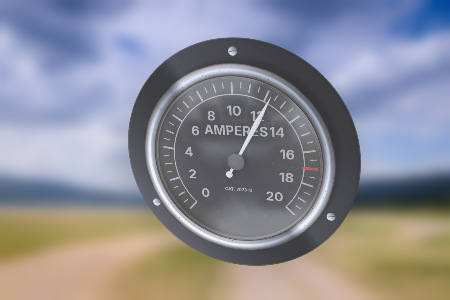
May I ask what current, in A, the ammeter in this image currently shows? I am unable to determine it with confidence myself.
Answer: 12.25 A
